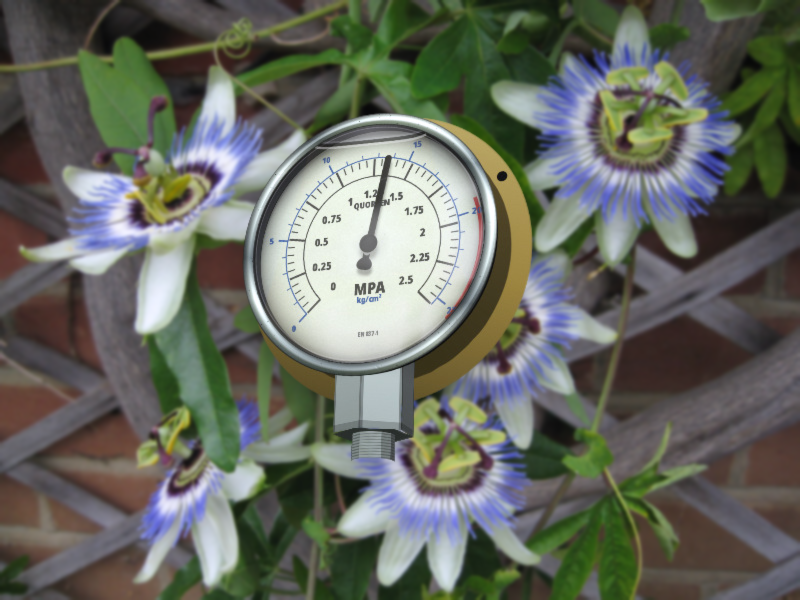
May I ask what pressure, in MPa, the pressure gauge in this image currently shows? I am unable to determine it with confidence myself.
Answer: 1.35 MPa
